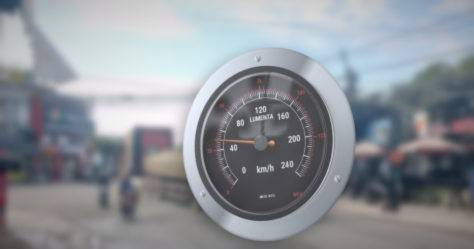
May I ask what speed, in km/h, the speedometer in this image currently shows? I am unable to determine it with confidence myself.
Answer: 50 km/h
